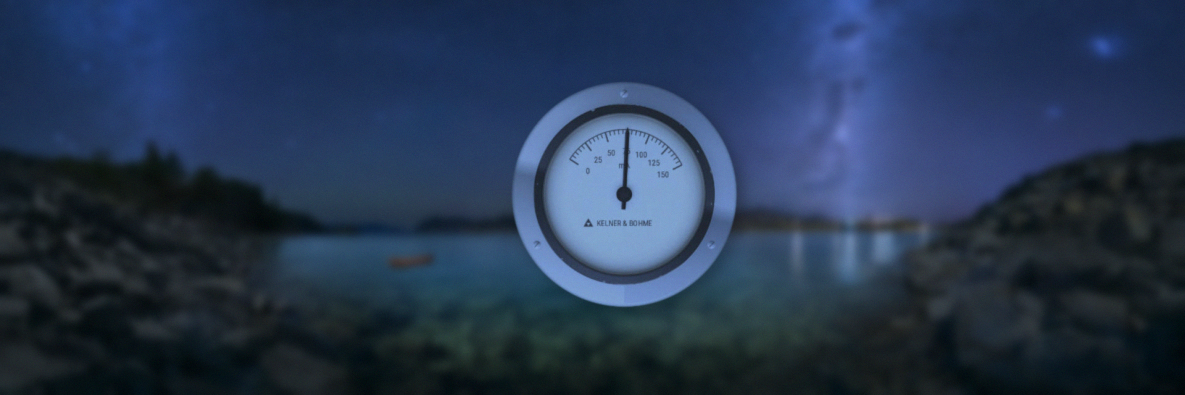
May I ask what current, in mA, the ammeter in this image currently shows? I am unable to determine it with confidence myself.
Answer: 75 mA
